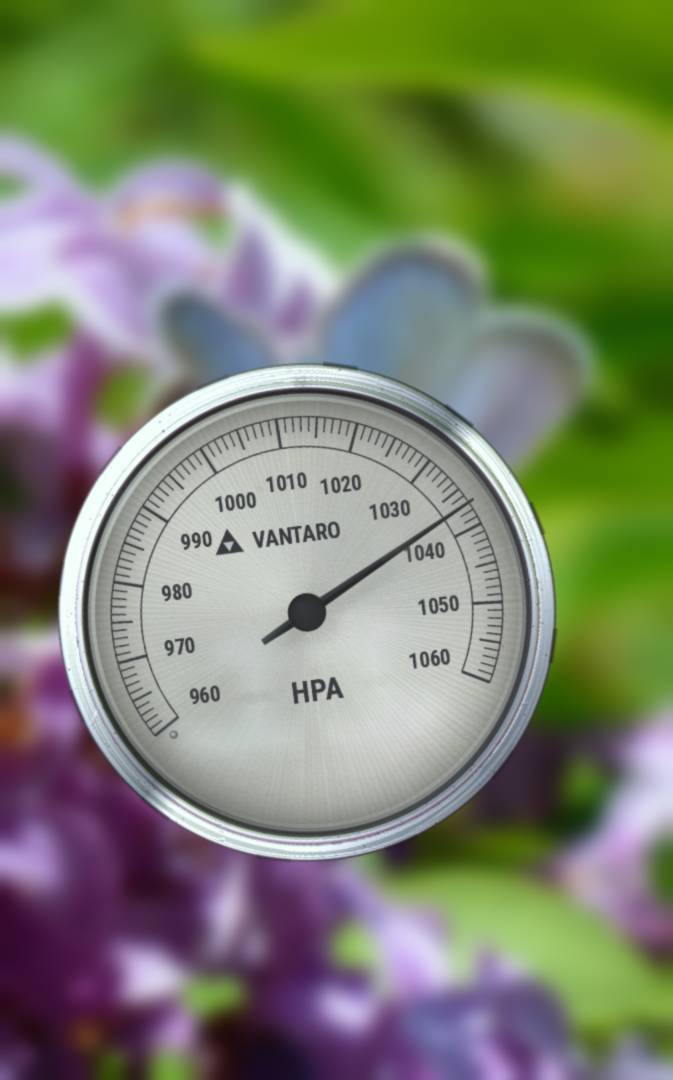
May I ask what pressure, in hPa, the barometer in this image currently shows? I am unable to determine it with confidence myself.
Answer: 1037 hPa
